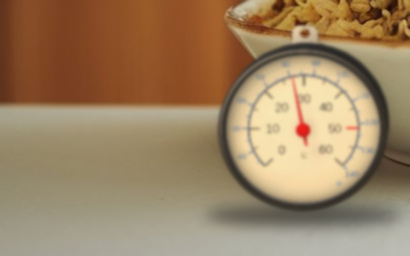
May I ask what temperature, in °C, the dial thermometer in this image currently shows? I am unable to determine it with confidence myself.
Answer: 27.5 °C
